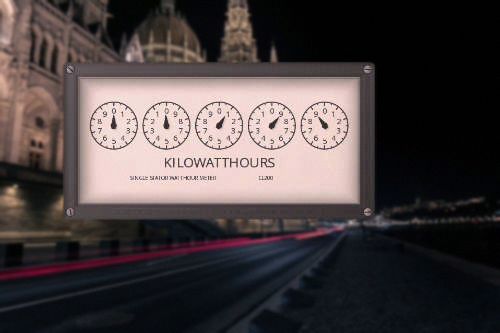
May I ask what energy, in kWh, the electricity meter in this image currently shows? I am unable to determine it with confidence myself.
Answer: 89 kWh
